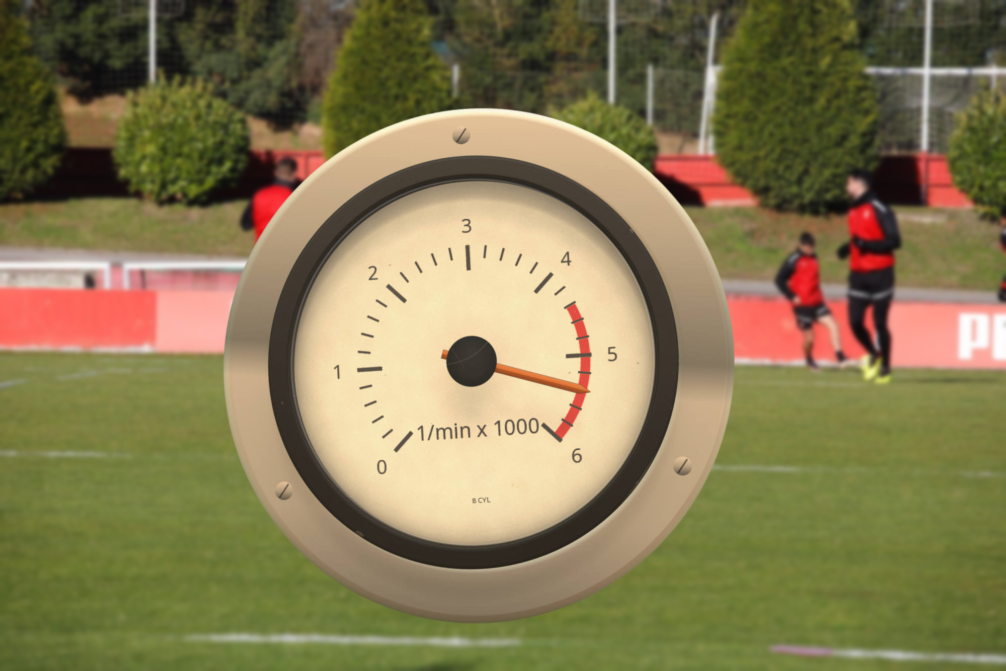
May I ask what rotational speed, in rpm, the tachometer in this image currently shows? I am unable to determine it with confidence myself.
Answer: 5400 rpm
